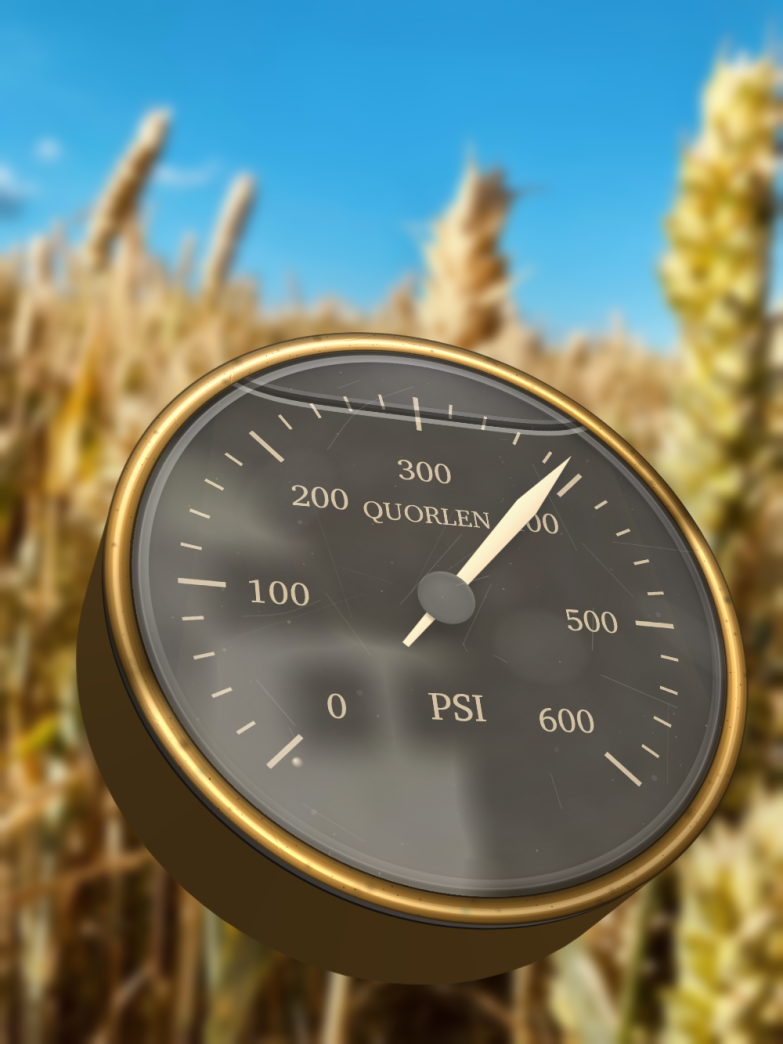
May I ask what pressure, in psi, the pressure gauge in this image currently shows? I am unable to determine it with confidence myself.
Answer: 390 psi
